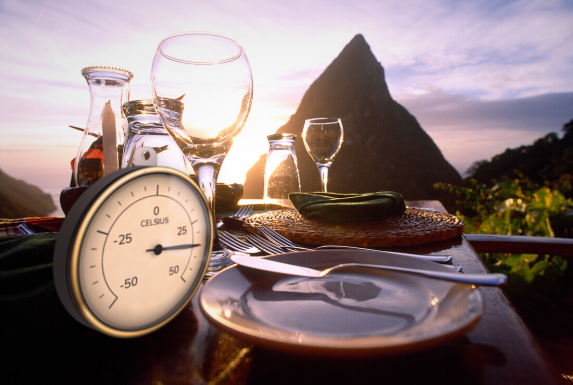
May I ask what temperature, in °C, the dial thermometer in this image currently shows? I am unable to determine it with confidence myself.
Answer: 35 °C
